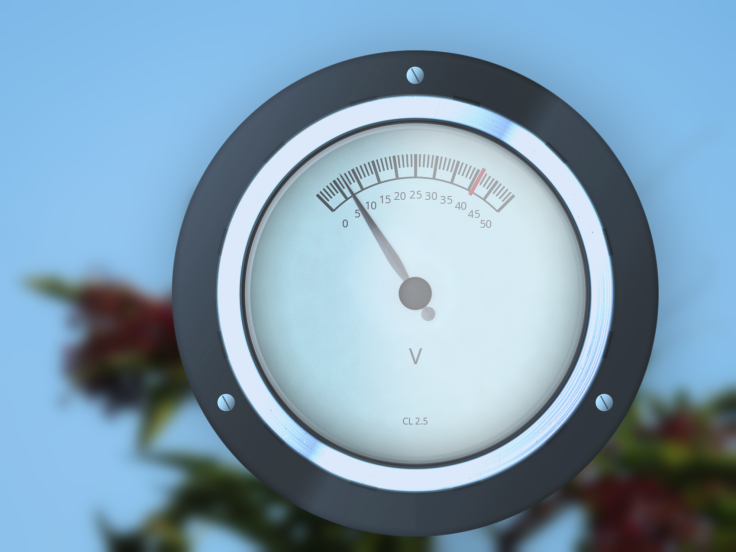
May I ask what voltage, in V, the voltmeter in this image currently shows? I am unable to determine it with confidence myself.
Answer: 7 V
